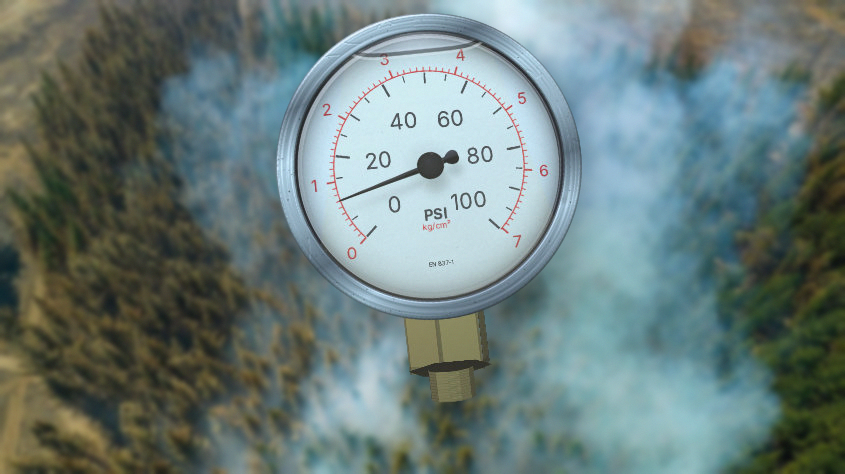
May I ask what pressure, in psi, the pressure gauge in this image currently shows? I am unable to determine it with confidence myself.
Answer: 10 psi
